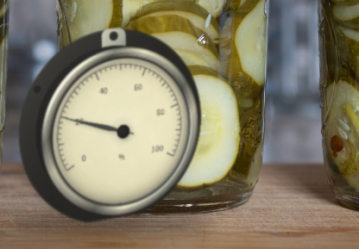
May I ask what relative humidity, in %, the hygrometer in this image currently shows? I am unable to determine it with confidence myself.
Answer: 20 %
